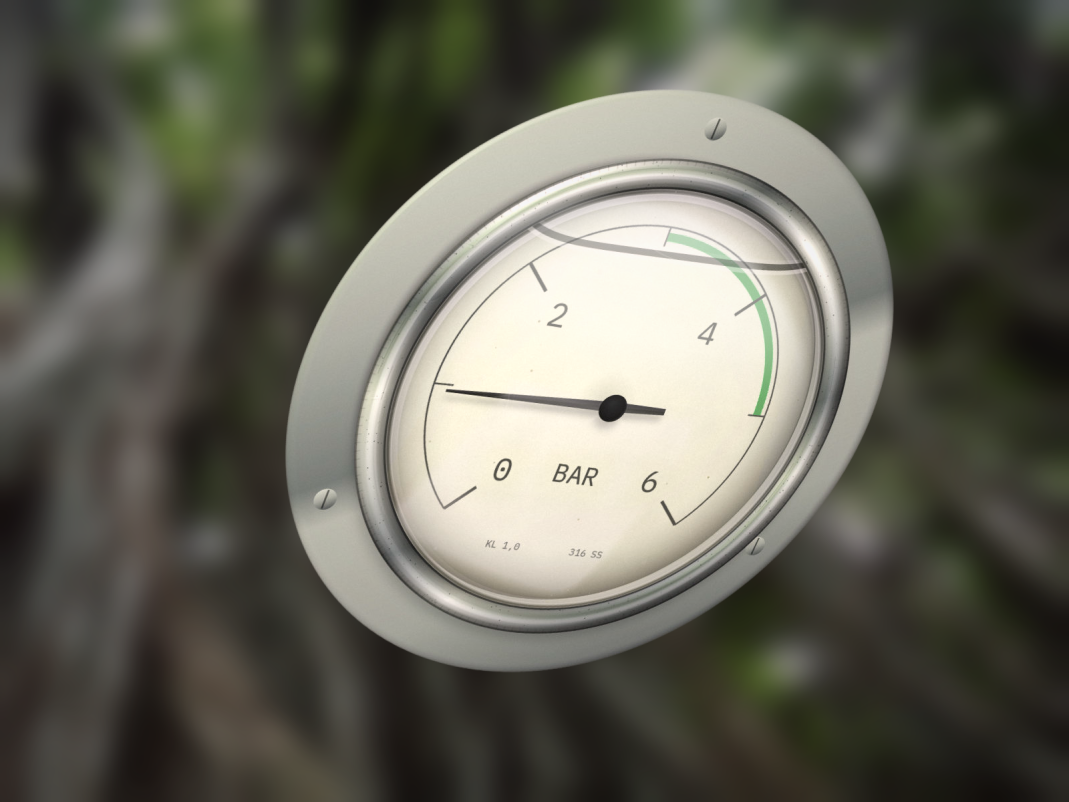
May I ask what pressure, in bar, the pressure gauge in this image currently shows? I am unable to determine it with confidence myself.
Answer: 1 bar
